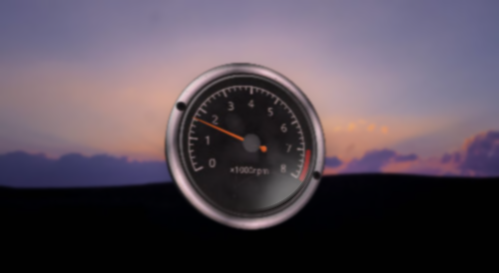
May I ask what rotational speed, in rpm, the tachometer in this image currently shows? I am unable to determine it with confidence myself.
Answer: 1600 rpm
